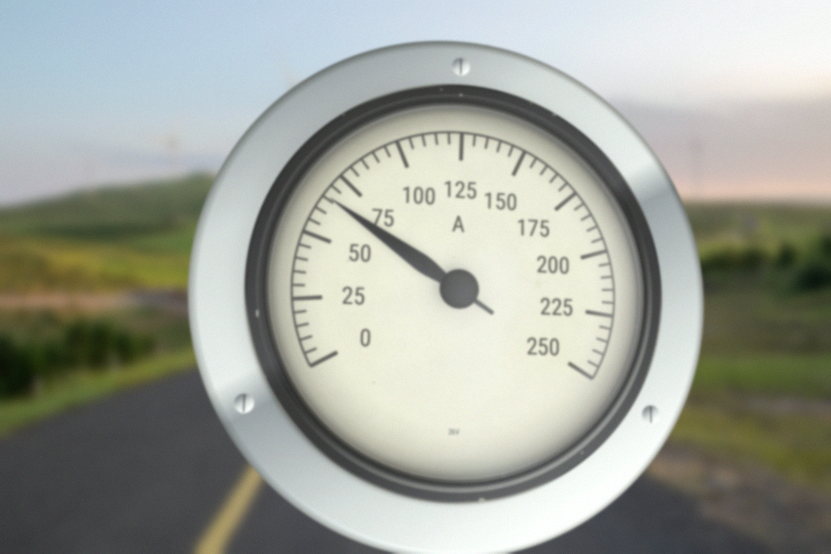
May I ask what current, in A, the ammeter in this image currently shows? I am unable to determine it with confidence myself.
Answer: 65 A
